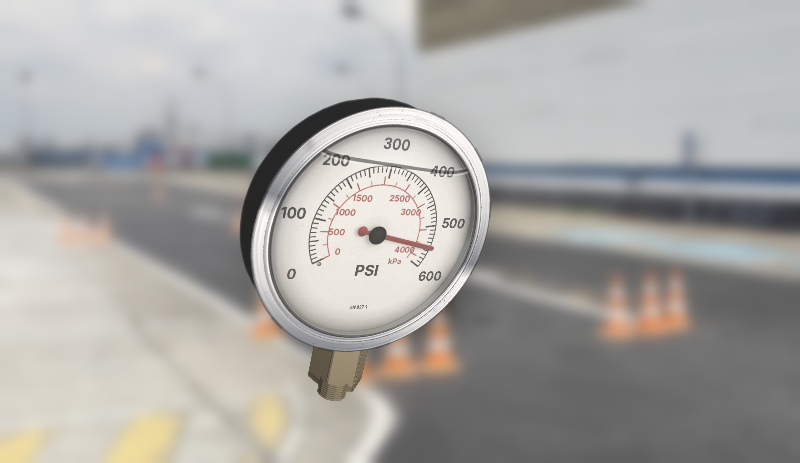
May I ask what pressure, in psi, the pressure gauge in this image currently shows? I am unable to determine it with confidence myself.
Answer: 550 psi
